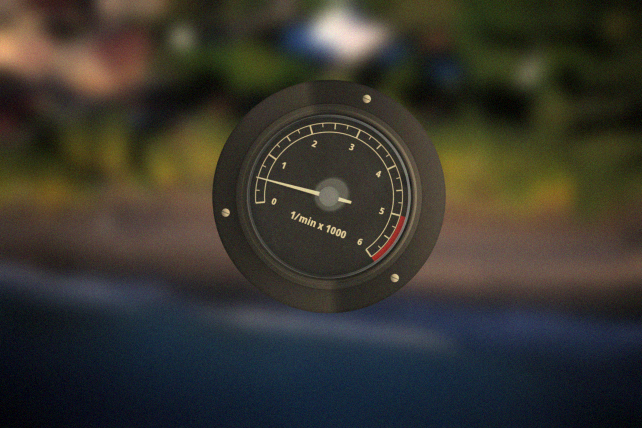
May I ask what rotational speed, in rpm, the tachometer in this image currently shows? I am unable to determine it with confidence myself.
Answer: 500 rpm
